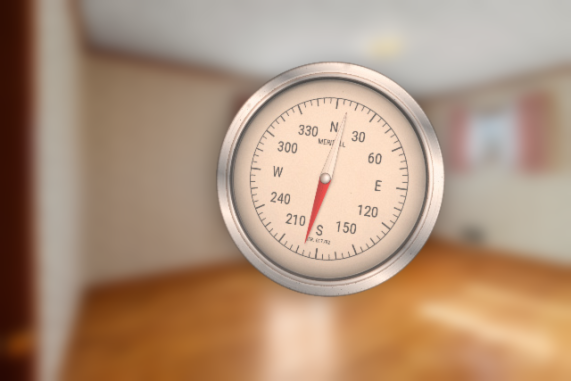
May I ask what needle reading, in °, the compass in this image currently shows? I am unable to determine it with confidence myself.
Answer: 190 °
